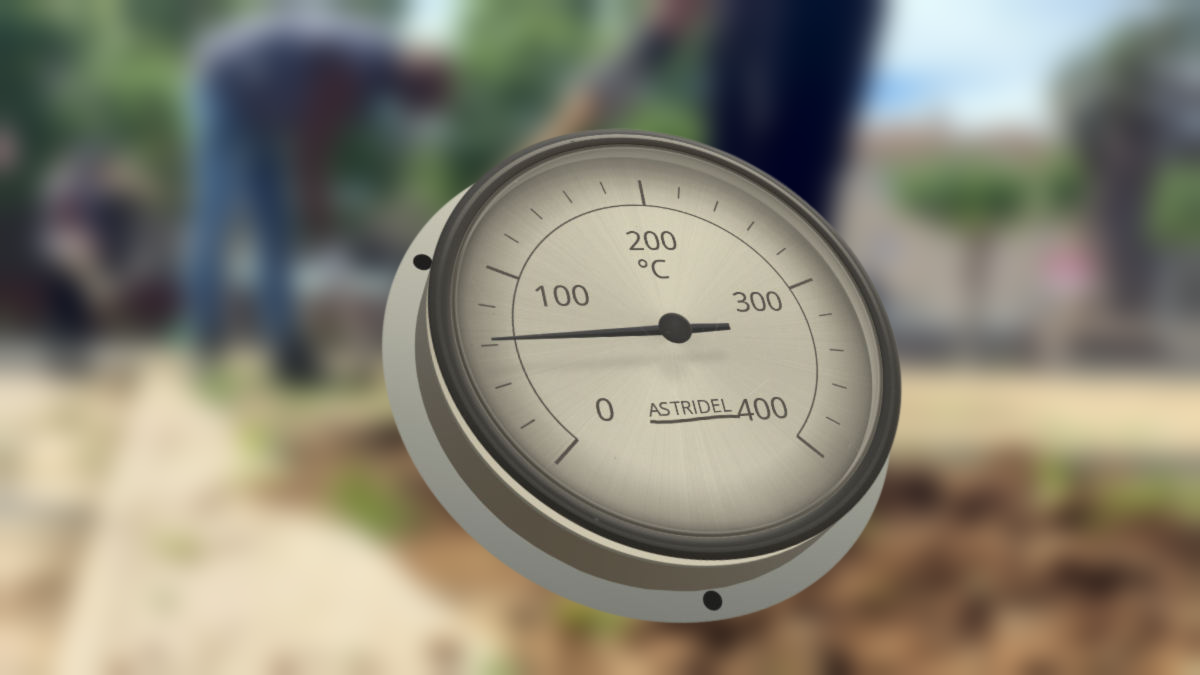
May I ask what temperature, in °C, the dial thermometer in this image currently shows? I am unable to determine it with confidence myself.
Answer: 60 °C
